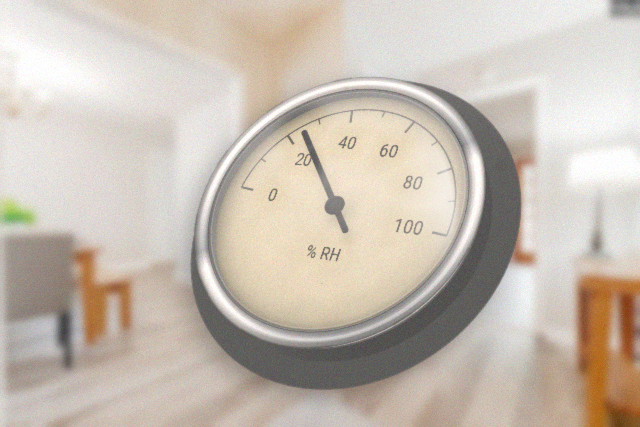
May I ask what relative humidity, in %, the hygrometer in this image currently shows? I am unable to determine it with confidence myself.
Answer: 25 %
